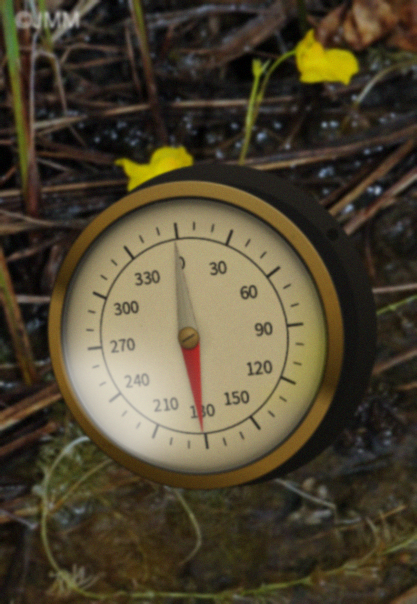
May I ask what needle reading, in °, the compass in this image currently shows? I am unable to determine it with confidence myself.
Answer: 180 °
